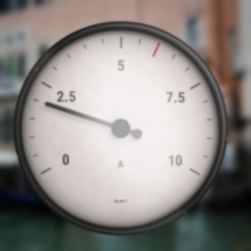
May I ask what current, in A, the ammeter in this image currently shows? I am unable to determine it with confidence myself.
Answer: 2 A
